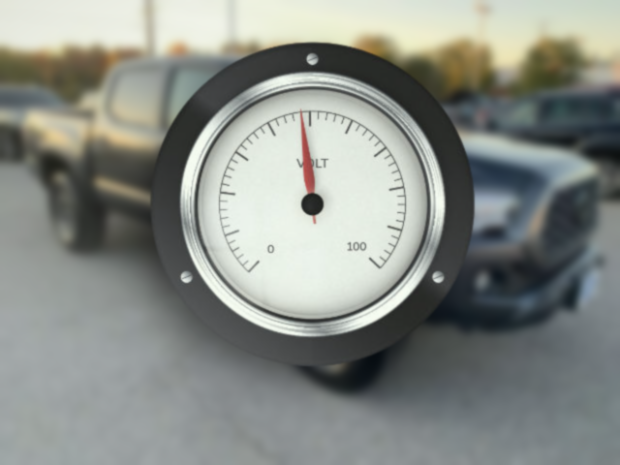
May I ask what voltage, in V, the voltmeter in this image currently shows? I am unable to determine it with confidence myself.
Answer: 48 V
